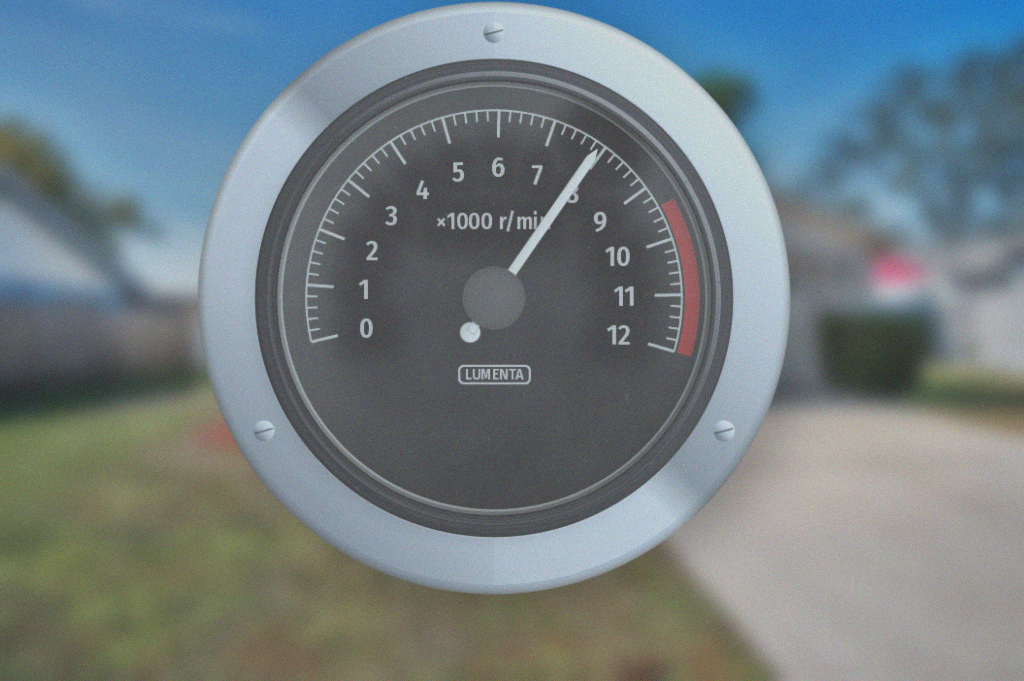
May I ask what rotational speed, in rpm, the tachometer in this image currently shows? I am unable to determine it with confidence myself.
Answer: 7900 rpm
